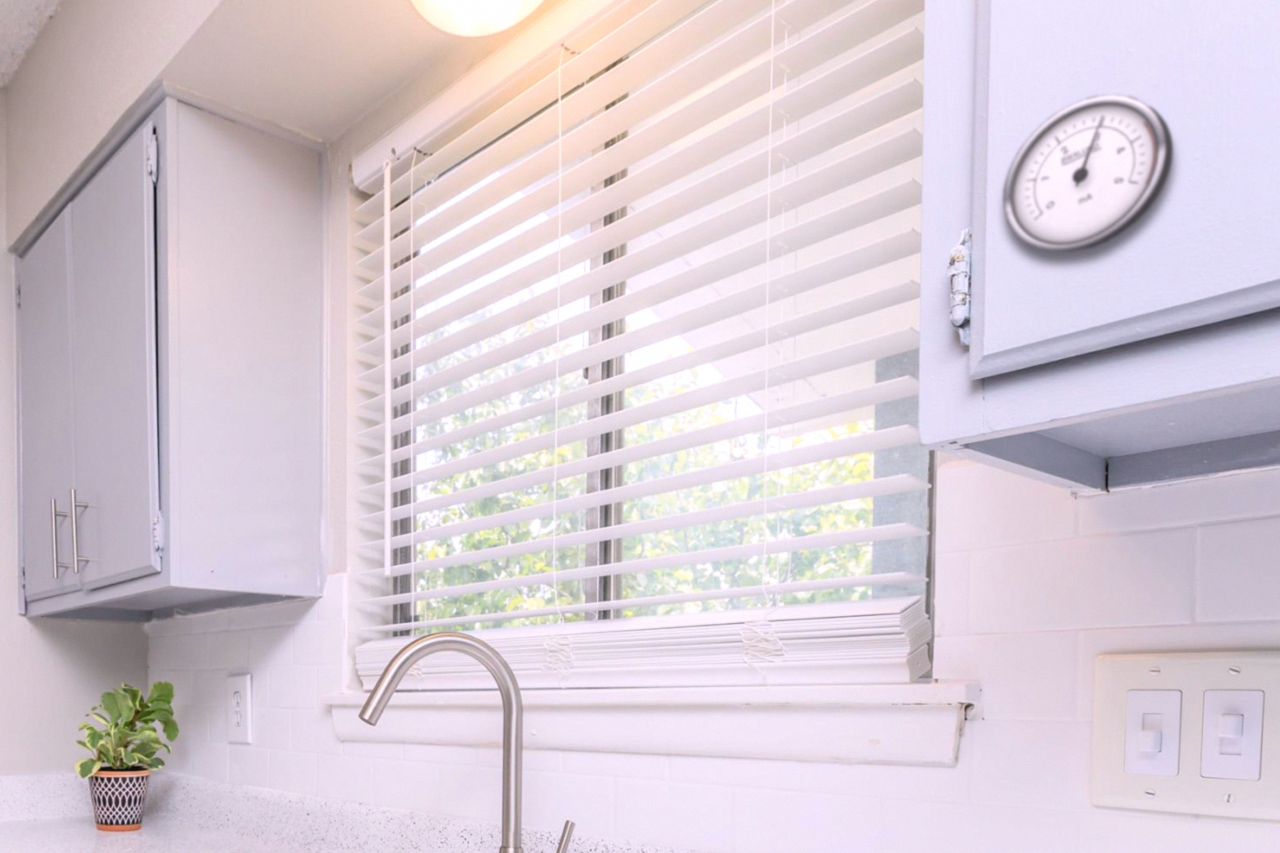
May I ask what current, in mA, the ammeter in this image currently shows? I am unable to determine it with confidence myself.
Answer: 3 mA
